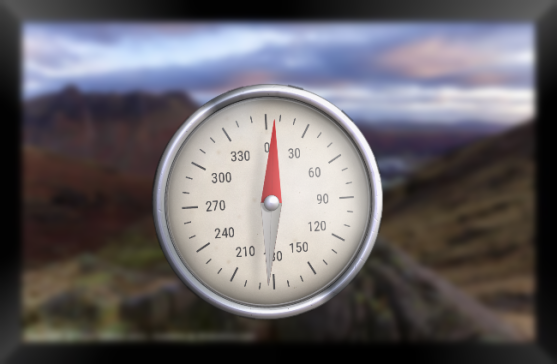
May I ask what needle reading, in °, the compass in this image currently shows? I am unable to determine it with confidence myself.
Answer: 5 °
